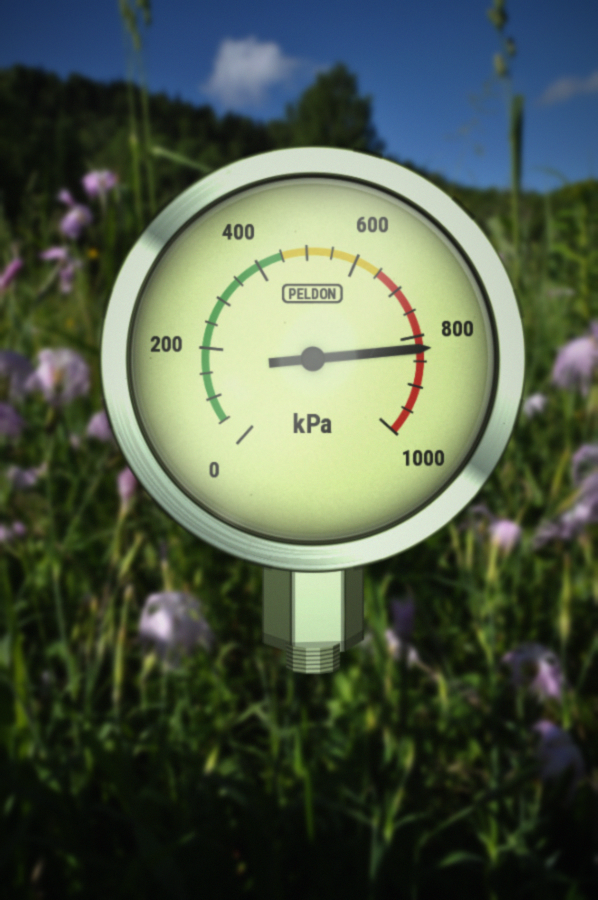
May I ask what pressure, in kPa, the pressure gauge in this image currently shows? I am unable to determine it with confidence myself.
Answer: 825 kPa
